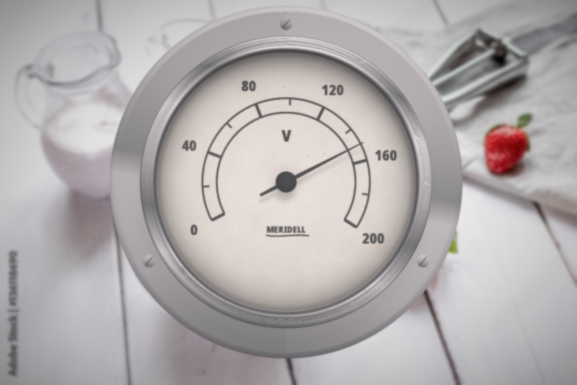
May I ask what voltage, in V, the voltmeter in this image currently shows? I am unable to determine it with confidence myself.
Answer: 150 V
